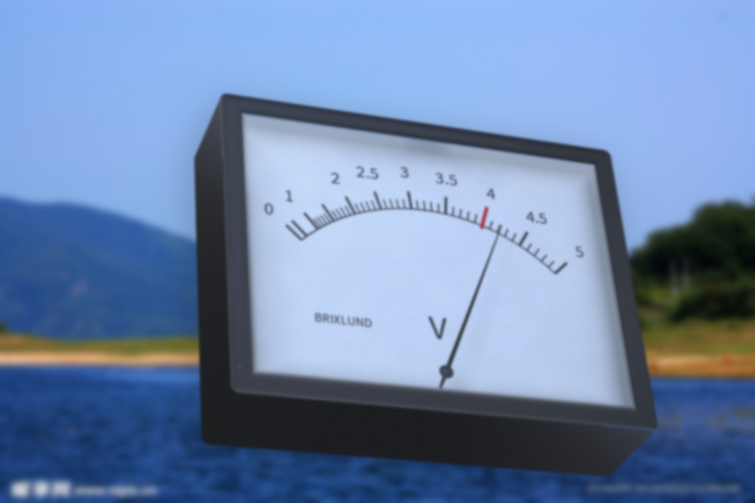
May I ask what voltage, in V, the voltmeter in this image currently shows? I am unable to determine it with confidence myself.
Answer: 4.2 V
